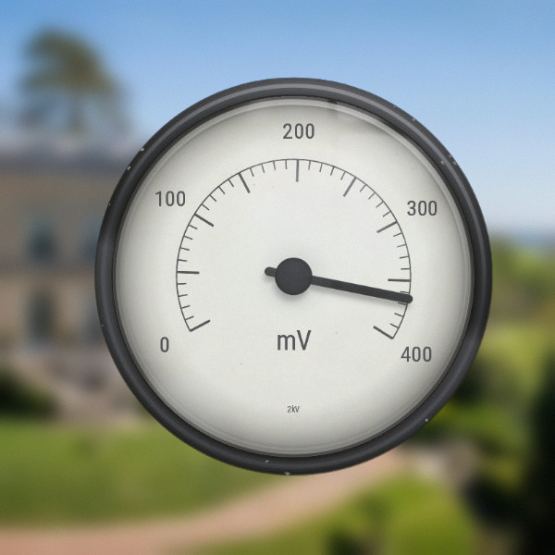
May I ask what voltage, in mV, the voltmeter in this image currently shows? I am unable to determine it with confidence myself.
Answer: 365 mV
